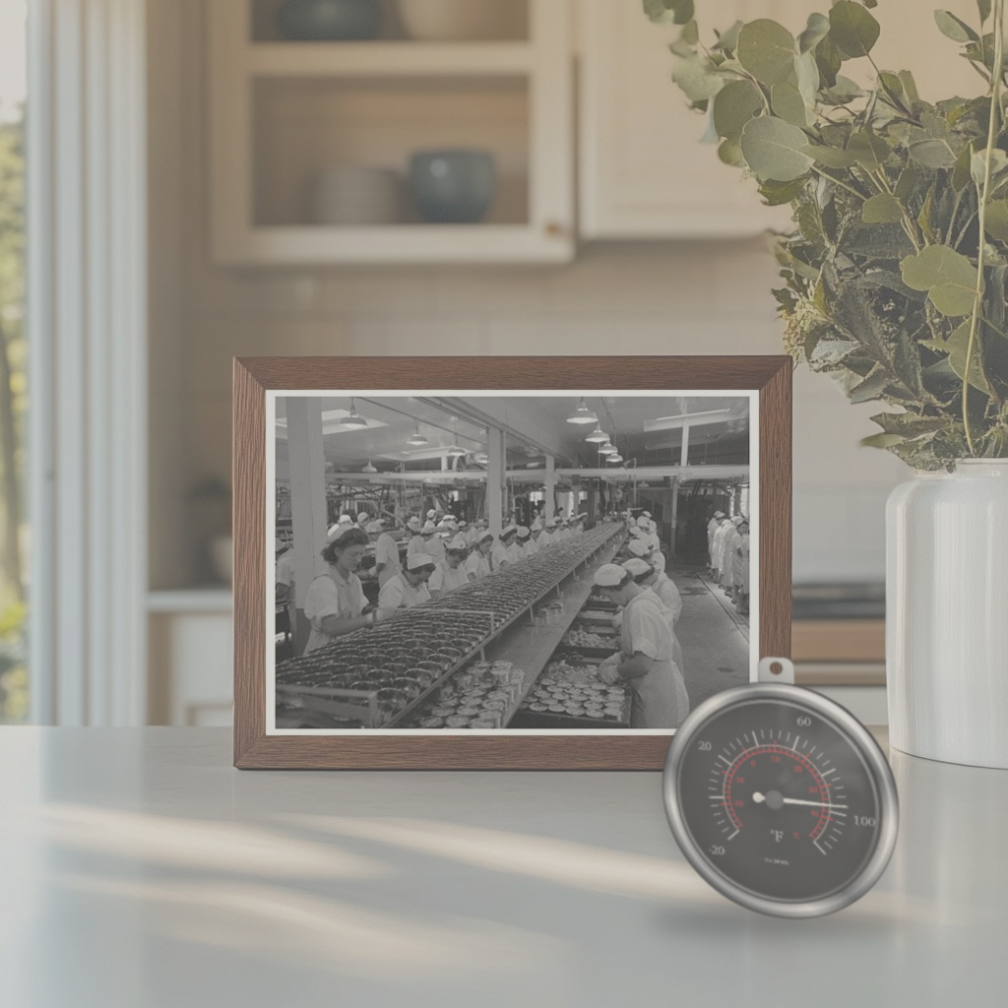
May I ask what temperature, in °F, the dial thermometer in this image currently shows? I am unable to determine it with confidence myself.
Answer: 96 °F
